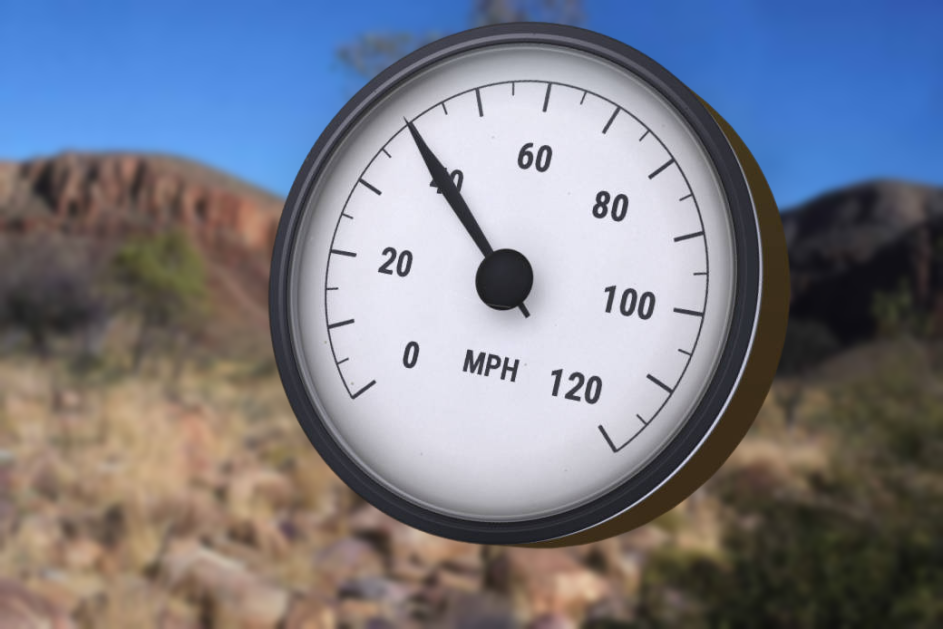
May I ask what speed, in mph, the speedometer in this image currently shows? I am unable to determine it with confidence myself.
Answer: 40 mph
